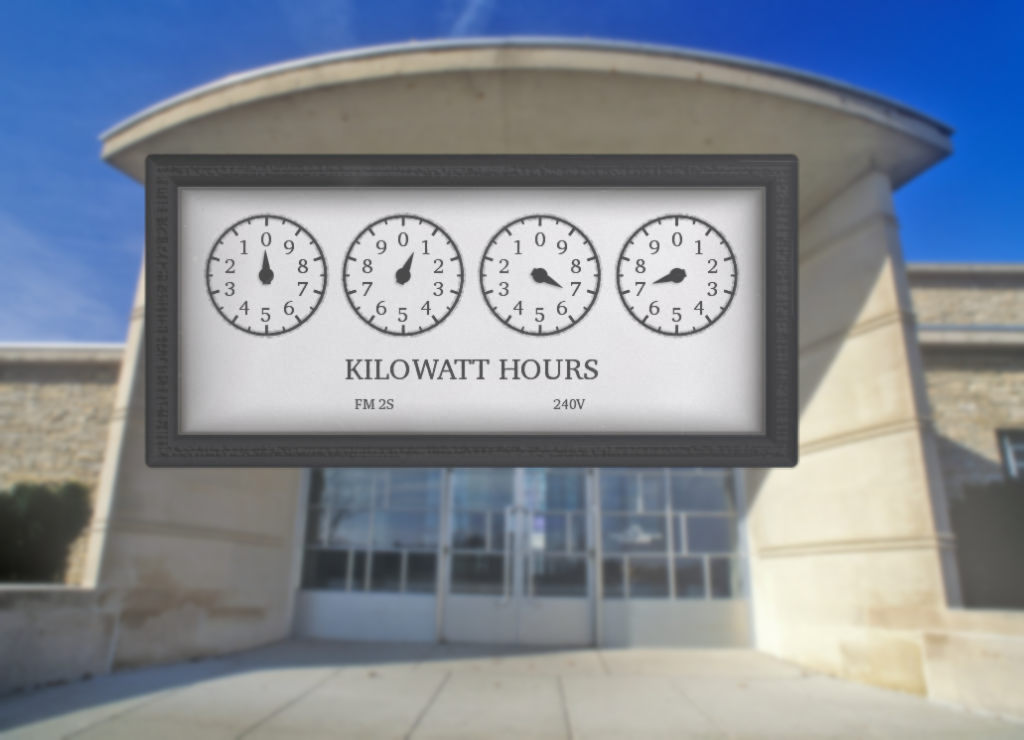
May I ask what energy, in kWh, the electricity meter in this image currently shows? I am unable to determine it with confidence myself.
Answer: 67 kWh
